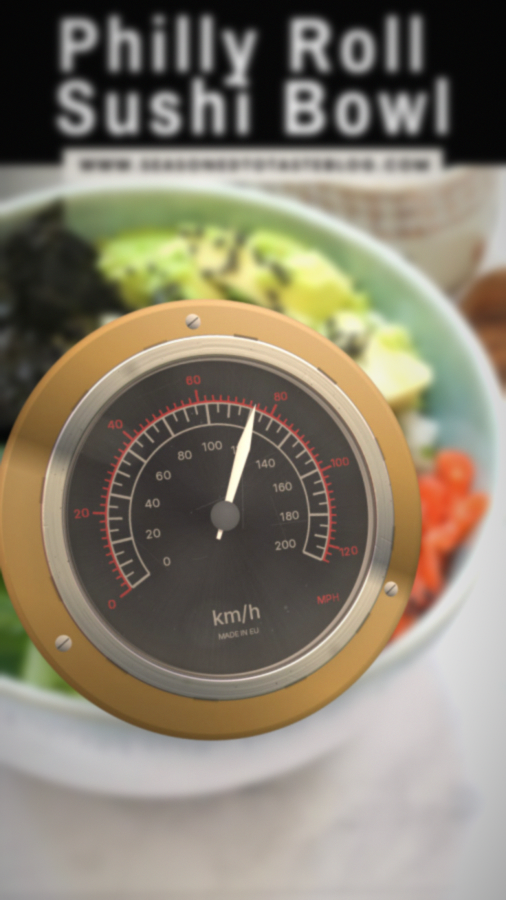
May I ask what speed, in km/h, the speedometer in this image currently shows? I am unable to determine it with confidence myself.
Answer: 120 km/h
